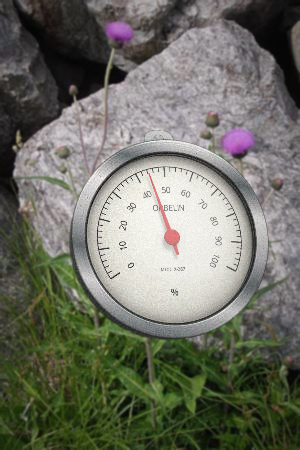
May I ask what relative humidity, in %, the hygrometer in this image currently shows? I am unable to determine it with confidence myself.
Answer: 44 %
